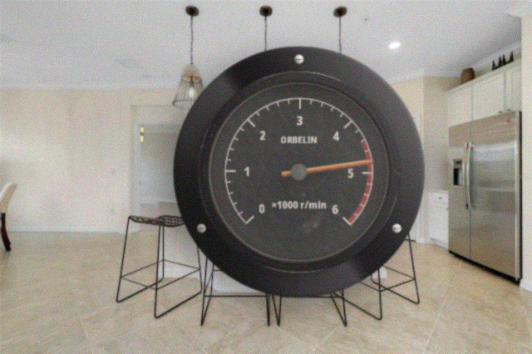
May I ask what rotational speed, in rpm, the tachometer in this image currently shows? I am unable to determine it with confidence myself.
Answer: 4800 rpm
